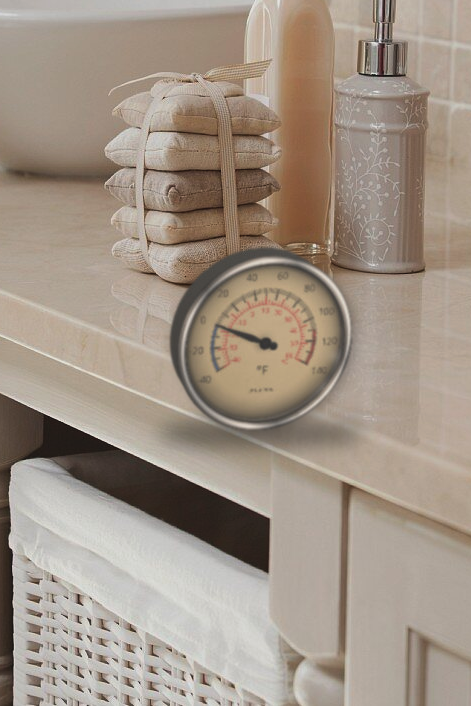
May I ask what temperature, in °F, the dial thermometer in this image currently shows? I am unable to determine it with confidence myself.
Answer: 0 °F
